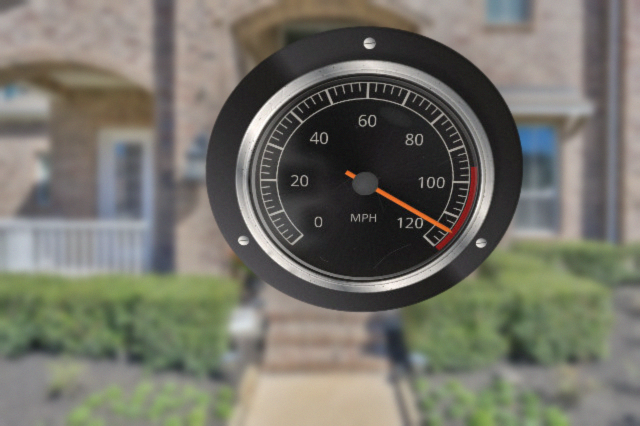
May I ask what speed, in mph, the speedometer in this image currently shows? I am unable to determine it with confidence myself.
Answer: 114 mph
